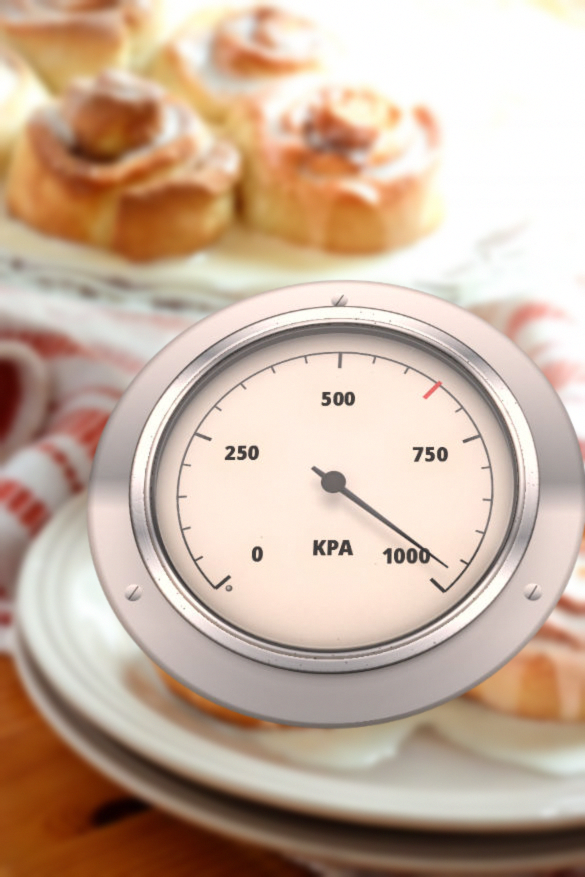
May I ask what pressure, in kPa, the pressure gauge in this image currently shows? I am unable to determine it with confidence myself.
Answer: 975 kPa
